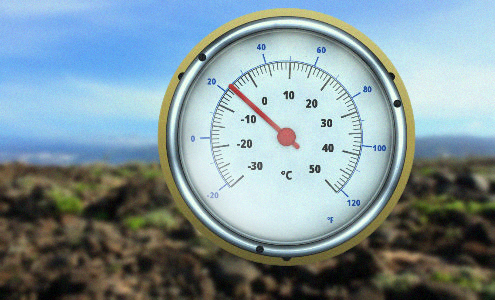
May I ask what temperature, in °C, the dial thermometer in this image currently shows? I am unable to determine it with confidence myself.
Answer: -5 °C
